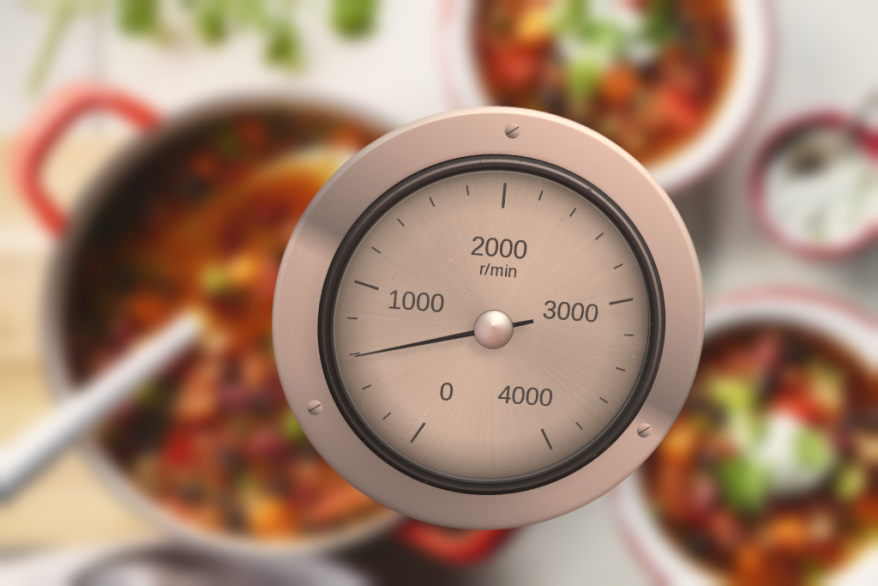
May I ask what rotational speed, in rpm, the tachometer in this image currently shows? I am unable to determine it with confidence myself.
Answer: 600 rpm
